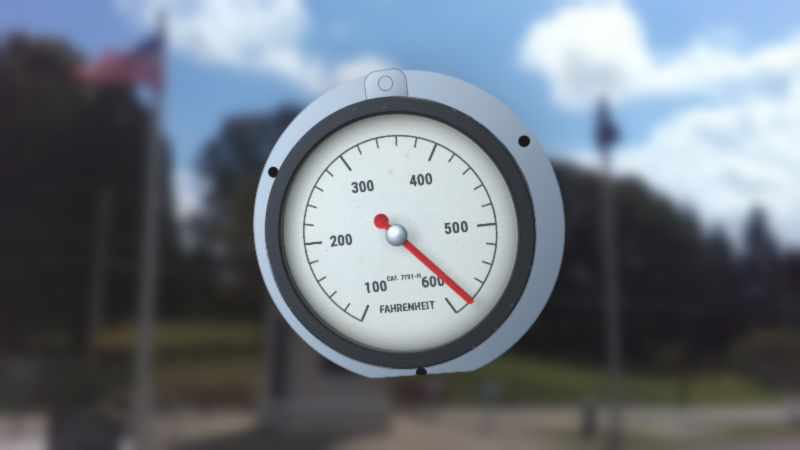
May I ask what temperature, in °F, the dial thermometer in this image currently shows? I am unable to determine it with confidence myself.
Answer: 580 °F
